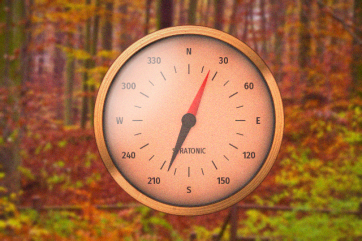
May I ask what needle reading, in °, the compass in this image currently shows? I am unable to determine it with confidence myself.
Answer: 22.5 °
